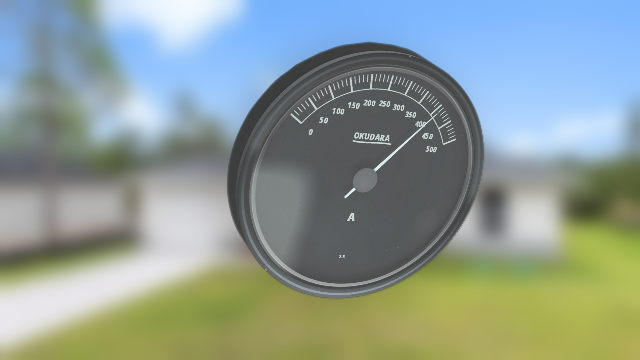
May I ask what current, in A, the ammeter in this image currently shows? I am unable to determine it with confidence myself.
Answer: 400 A
